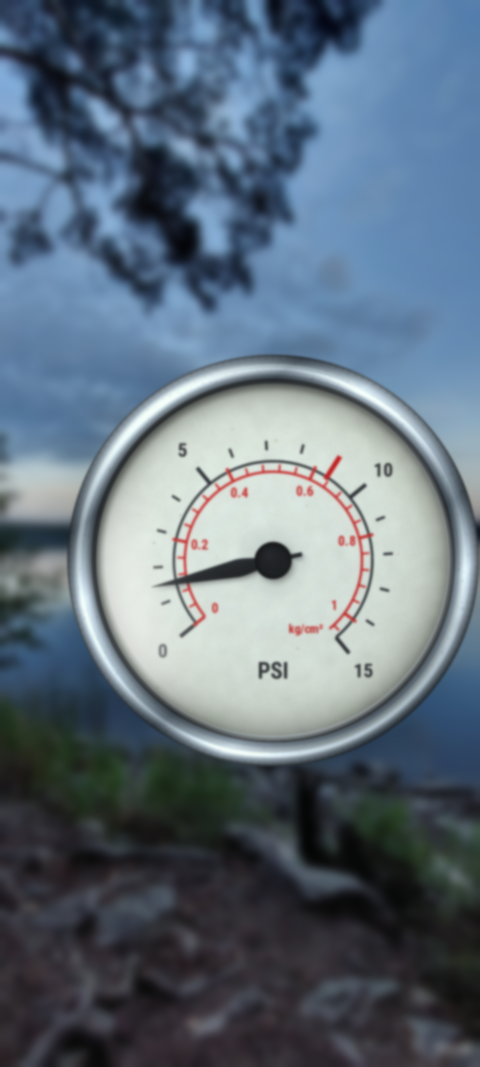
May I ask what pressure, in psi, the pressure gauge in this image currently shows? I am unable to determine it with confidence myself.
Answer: 1.5 psi
